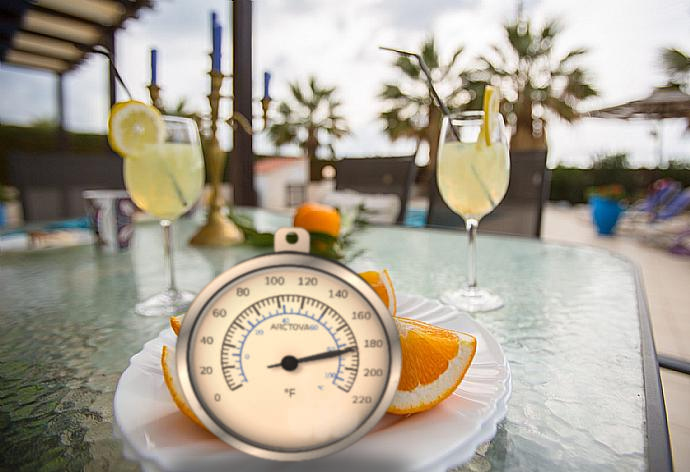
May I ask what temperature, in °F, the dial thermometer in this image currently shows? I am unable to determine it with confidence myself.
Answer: 180 °F
